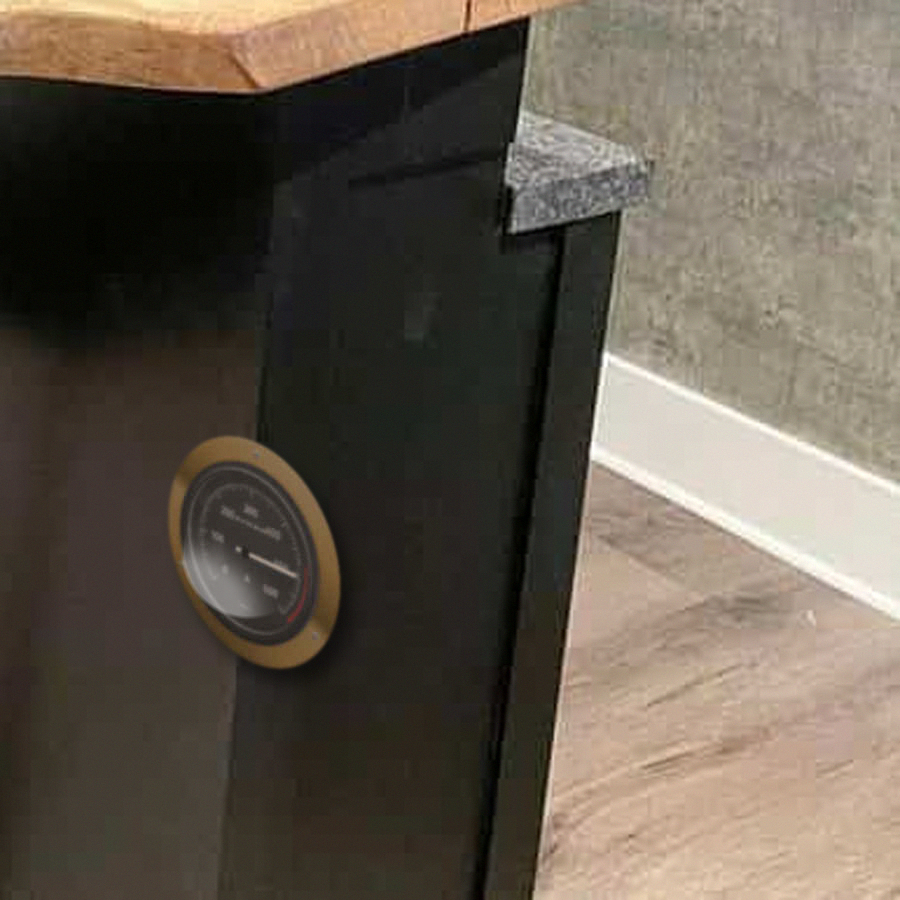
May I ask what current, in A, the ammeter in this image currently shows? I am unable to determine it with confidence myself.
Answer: 500 A
